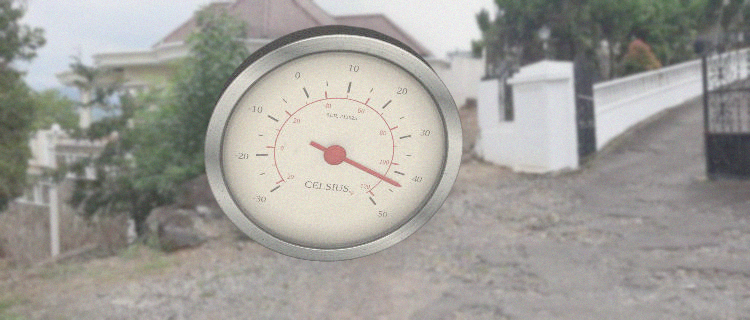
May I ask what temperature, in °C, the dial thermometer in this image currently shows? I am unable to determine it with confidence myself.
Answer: 42.5 °C
